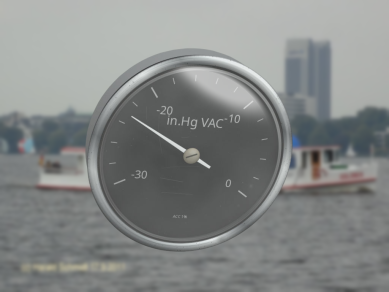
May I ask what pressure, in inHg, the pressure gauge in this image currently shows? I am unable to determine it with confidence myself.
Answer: -23 inHg
